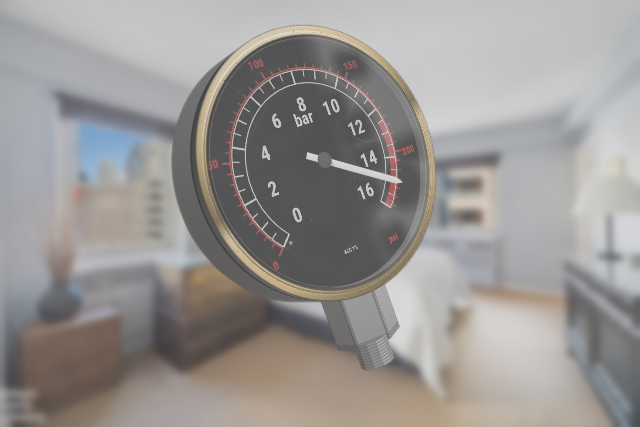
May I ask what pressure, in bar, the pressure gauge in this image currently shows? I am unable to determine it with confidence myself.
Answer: 15 bar
